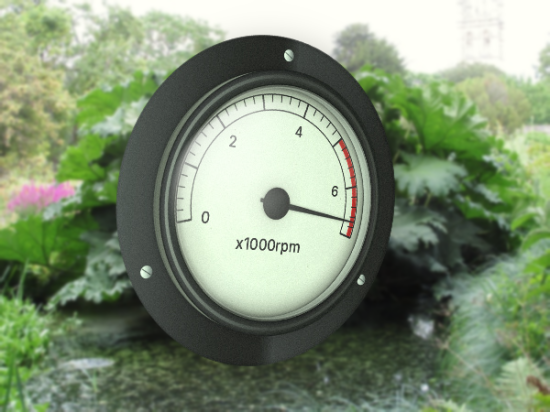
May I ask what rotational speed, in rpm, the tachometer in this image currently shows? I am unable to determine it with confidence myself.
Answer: 6700 rpm
